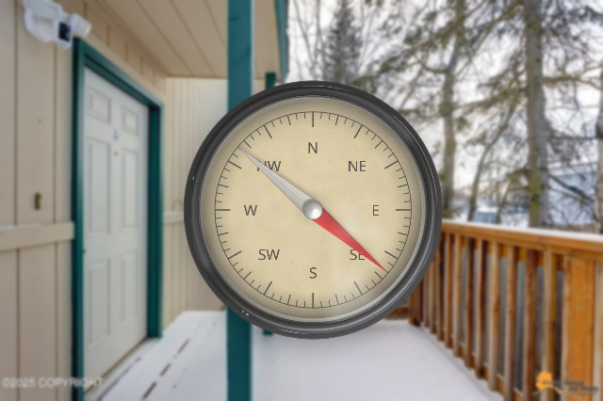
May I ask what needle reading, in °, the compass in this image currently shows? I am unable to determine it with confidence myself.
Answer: 130 °
